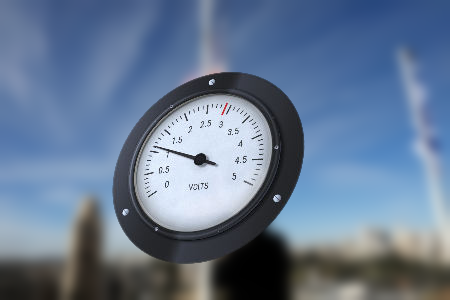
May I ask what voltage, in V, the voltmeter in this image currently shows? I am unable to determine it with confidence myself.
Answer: 1.1 V
